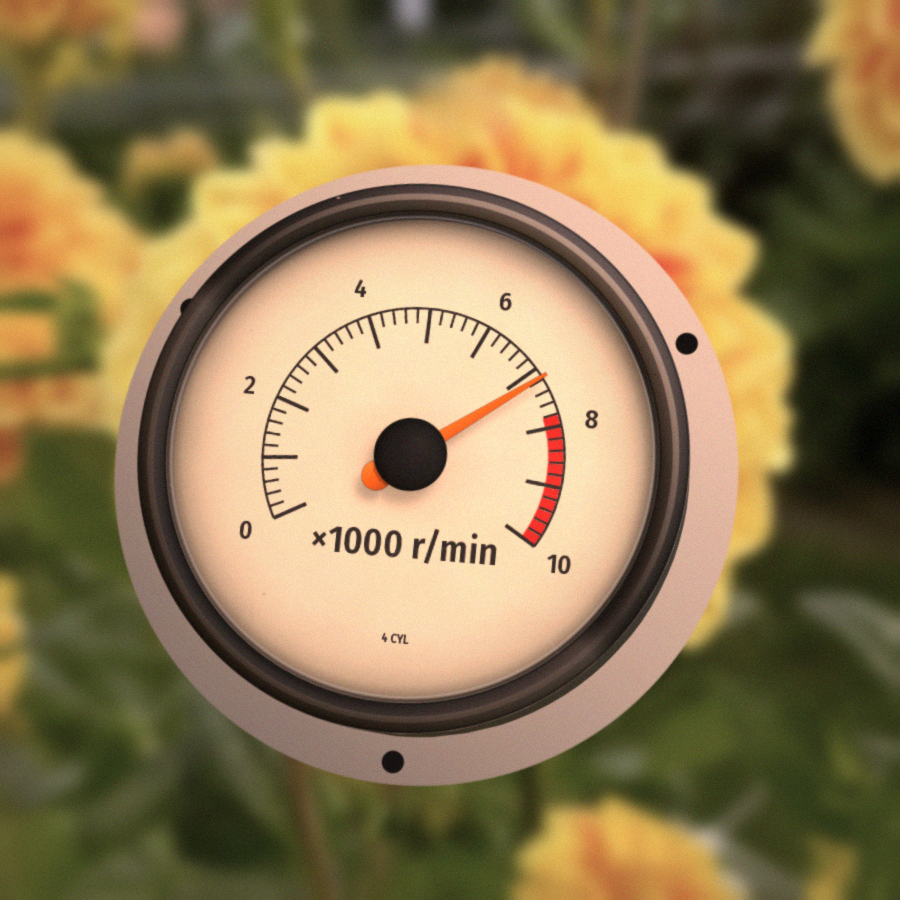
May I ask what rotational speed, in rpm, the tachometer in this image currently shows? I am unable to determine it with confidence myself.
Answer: 7200 rpm
